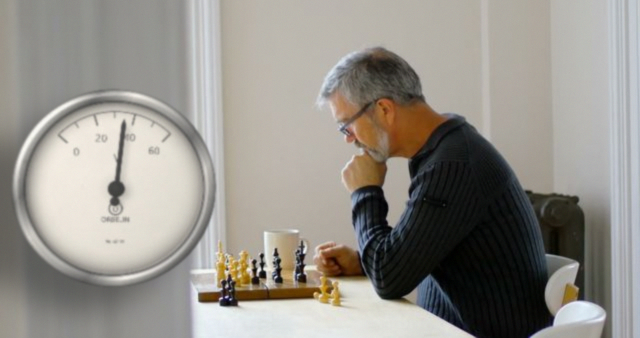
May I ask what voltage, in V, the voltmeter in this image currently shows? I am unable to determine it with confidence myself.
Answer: 35 V
